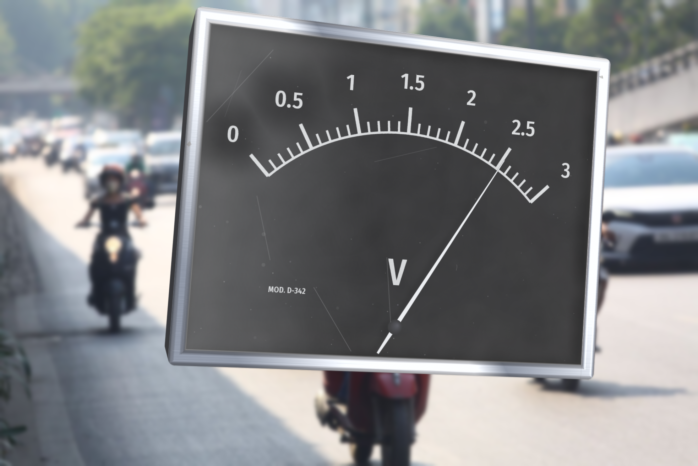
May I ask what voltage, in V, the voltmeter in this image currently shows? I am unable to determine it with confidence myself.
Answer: 2.5 V
